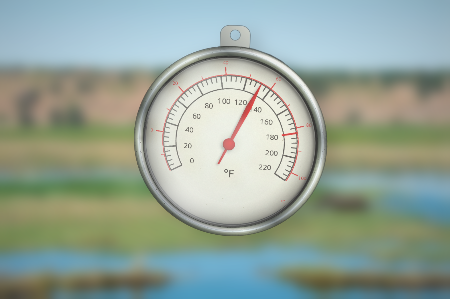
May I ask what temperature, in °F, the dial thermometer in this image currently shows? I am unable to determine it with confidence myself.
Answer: 132 °F
